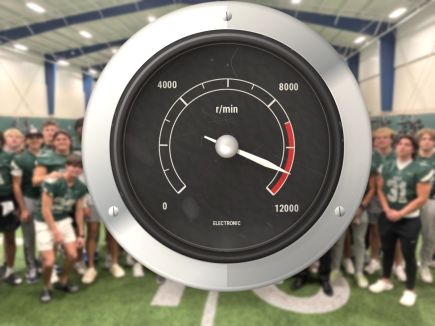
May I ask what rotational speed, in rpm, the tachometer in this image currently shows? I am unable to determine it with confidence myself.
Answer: 11000 rpm
